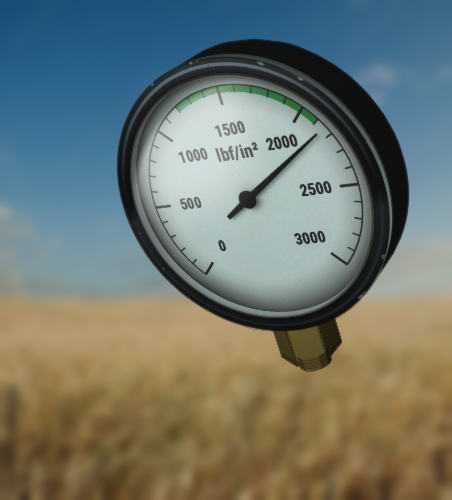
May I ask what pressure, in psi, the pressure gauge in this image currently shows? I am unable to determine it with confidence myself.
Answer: 2150 psi
